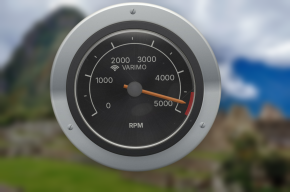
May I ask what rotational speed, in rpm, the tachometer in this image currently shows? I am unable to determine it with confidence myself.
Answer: 4750 rpm
